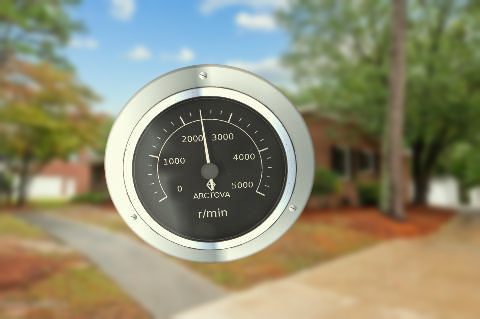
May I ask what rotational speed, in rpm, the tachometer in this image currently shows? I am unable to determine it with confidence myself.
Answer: 2400 rpm
